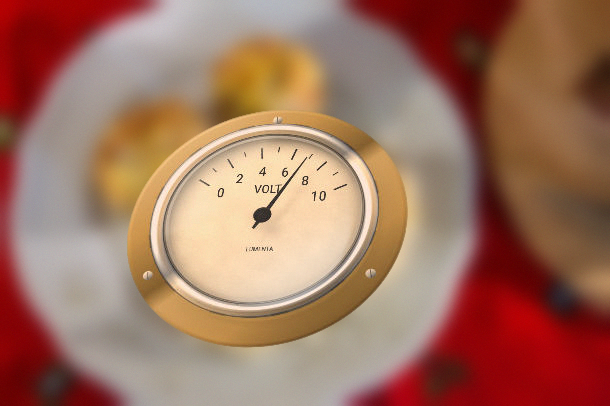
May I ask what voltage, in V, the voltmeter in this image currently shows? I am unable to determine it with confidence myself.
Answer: 7 V
